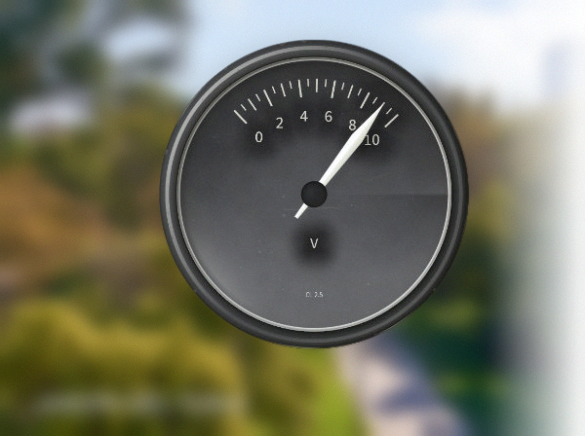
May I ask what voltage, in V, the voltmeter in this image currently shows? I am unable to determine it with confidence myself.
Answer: 9 V
